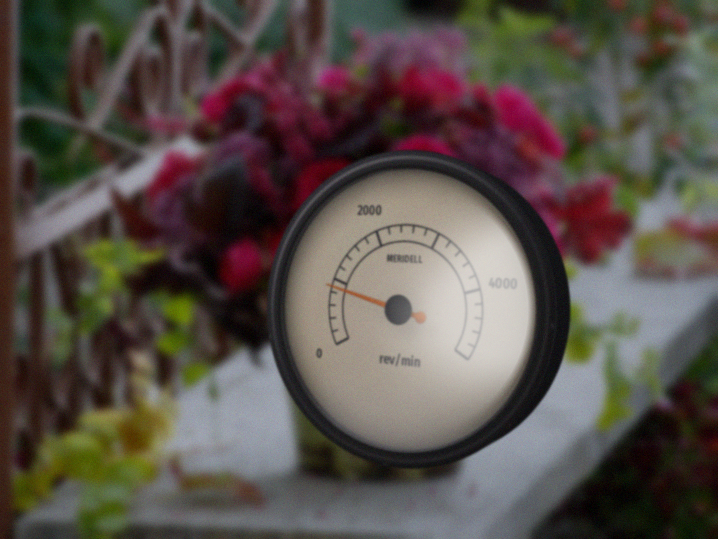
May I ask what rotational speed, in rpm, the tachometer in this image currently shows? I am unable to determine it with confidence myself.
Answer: 900 rpm
